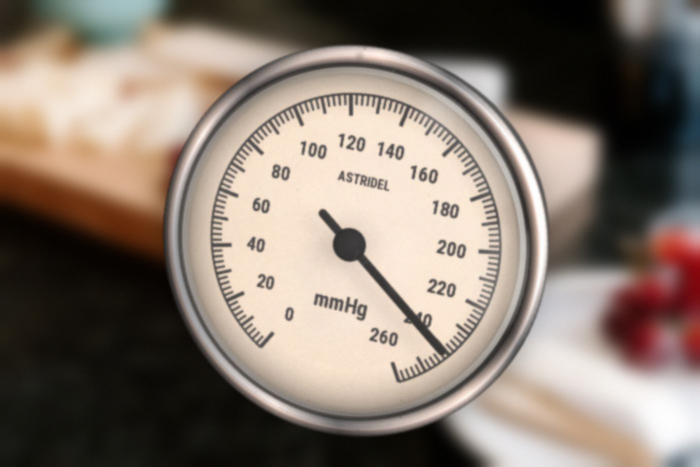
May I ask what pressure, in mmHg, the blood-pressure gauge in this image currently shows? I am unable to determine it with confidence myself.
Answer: 240 mmHg
